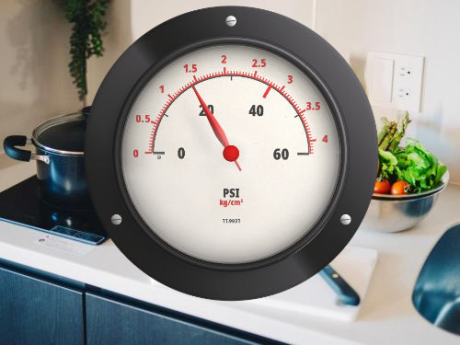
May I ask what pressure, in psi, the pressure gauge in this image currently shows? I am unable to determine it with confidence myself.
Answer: 20 psi
